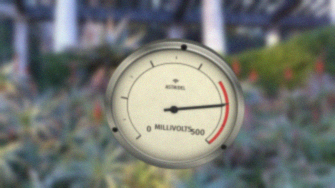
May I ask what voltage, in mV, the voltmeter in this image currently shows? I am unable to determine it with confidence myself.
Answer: 400 mV
